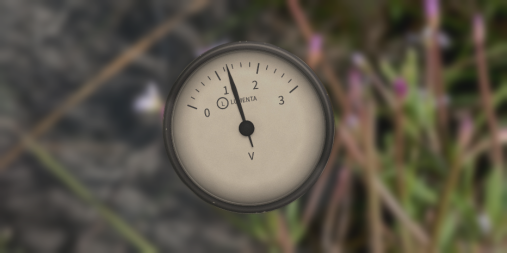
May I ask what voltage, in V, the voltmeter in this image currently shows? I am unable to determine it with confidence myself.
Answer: 1.3 V
